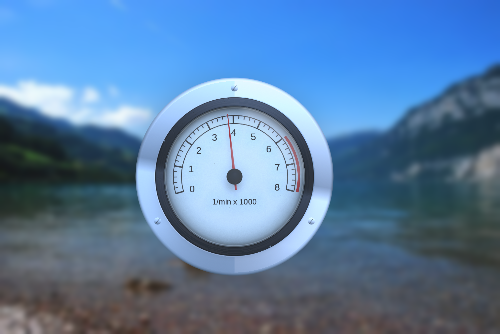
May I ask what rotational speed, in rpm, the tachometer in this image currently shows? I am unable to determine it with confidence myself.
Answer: 3800 rpm
